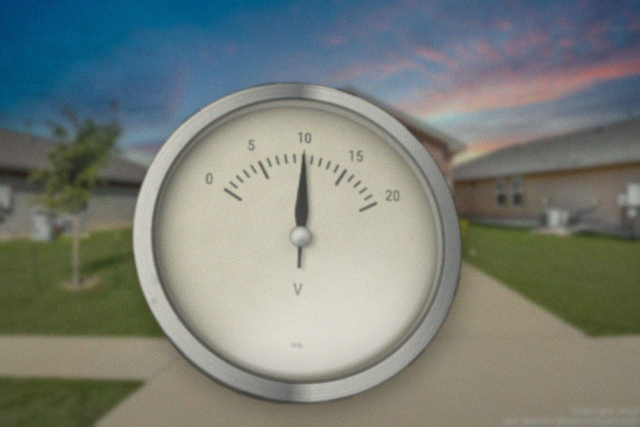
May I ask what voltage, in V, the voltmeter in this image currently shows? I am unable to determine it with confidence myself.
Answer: 10 V
